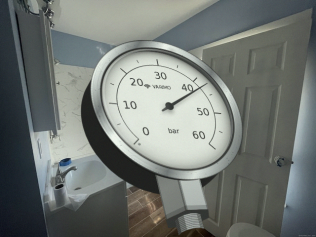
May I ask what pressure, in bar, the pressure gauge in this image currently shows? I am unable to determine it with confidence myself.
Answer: 42.5 bar
